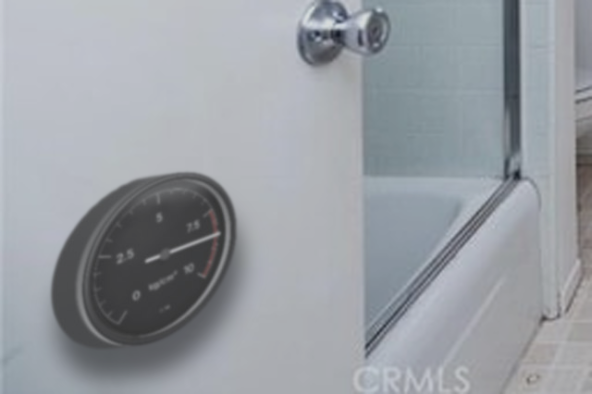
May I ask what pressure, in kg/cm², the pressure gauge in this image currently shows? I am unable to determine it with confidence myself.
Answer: 8.5 kg/cm²
